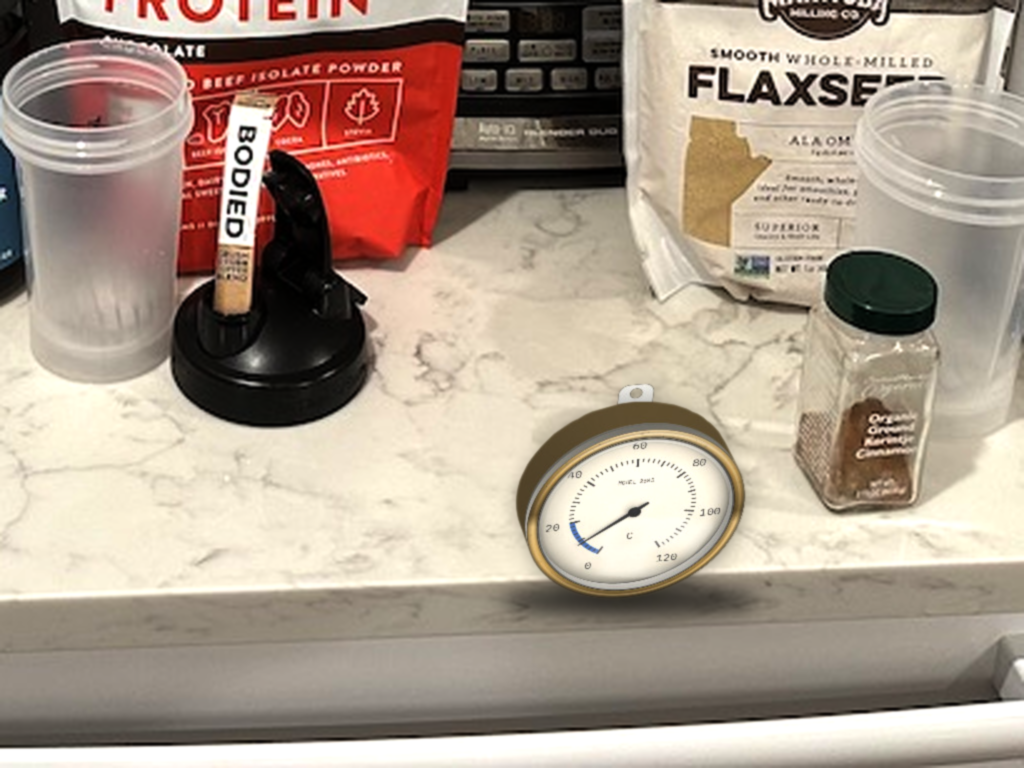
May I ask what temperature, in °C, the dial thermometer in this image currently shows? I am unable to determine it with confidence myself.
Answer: 10 °C
